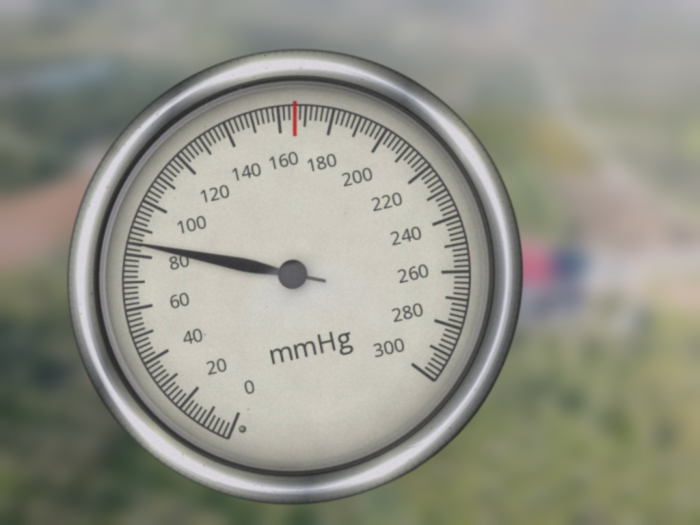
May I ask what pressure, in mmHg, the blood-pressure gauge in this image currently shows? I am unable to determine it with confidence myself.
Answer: 84 mmHg
